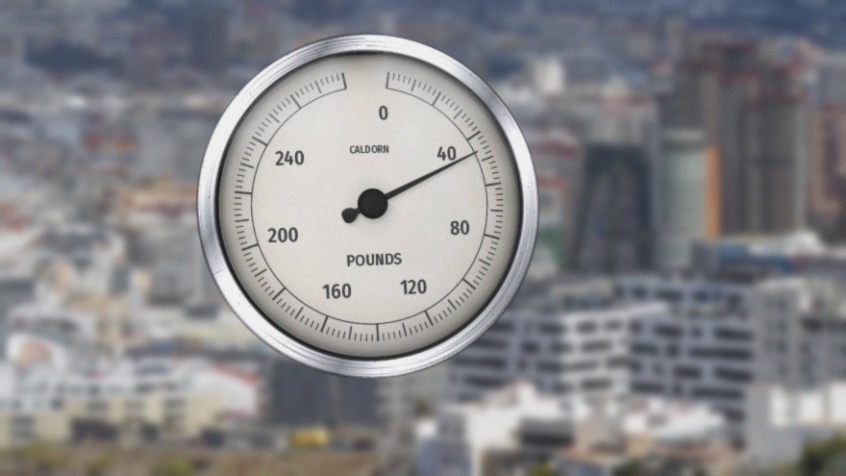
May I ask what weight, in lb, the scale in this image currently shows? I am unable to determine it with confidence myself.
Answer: 46 lb
